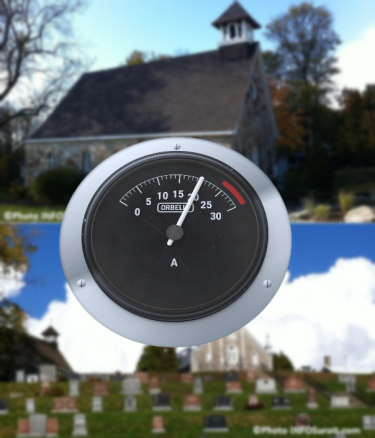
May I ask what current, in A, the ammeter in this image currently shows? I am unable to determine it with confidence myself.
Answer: 20 A
